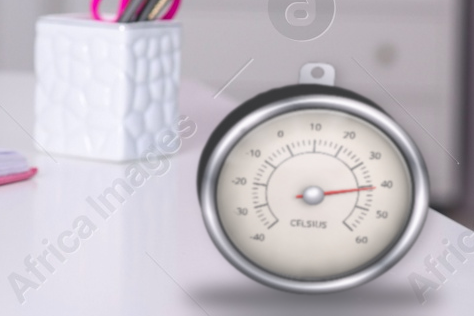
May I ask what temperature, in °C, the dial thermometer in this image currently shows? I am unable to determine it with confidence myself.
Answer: 40 °C
